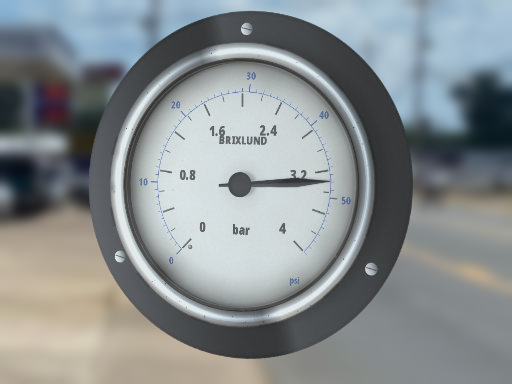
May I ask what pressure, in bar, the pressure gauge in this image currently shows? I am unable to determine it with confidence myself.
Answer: 3.3 bar
